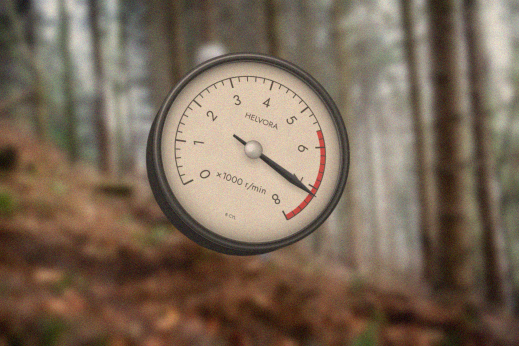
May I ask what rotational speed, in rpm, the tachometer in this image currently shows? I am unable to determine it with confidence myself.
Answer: 7200 rpm
